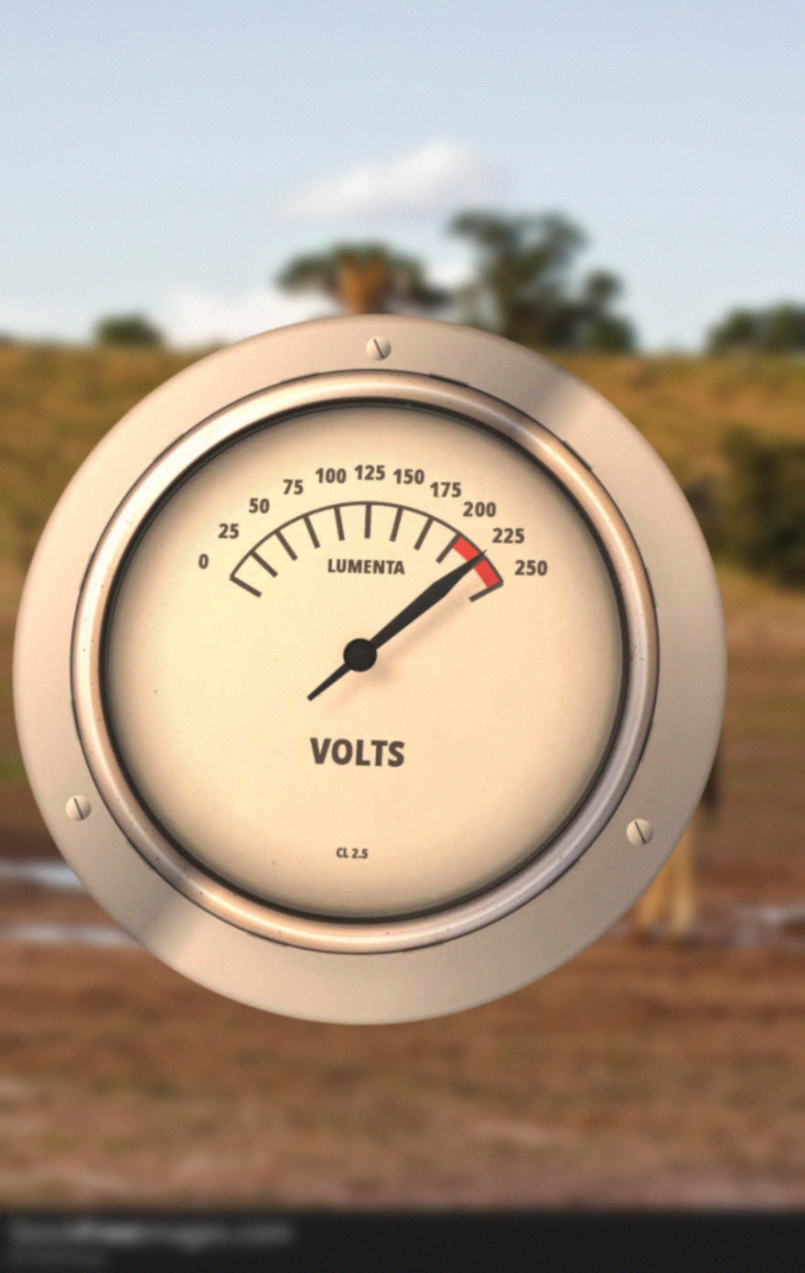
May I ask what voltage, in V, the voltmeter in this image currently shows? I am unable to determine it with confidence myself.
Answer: 225 V
